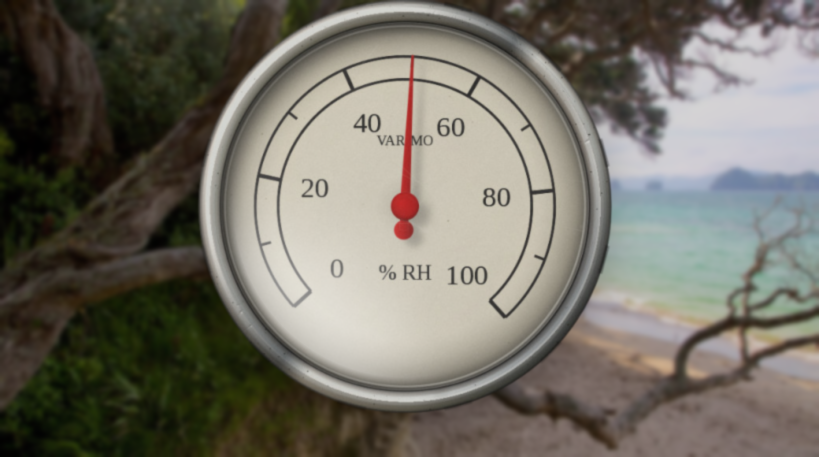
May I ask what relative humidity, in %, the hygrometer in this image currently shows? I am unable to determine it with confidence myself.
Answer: 50 %
